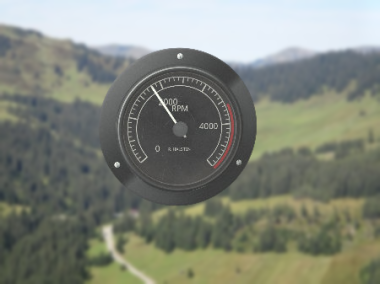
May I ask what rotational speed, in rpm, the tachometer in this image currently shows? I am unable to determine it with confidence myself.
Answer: 1800 rpm
